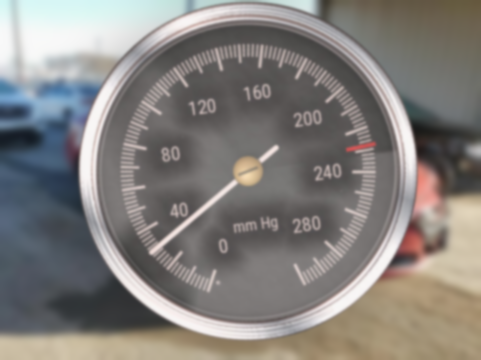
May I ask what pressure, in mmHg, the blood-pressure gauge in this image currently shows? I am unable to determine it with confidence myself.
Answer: 30 mmHg
